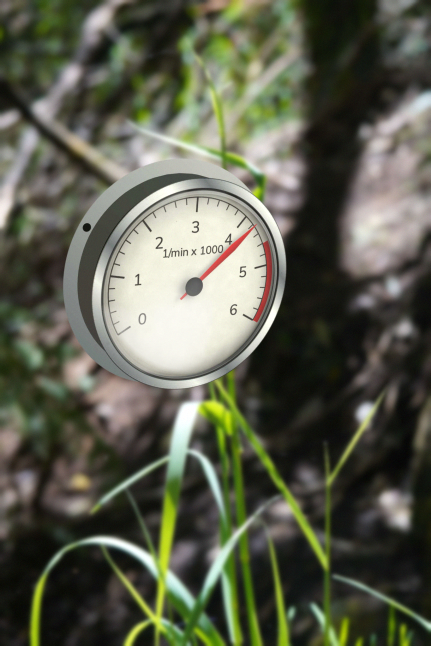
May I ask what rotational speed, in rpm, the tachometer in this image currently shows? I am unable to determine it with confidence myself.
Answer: 4200 rpm
